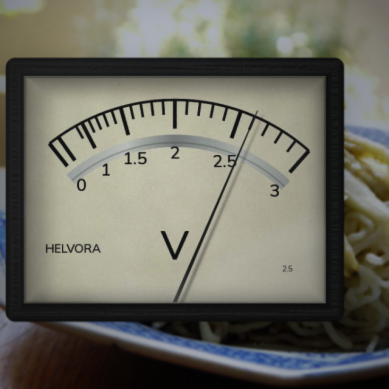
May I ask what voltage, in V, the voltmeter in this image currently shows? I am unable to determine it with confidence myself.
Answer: 2.6 V
